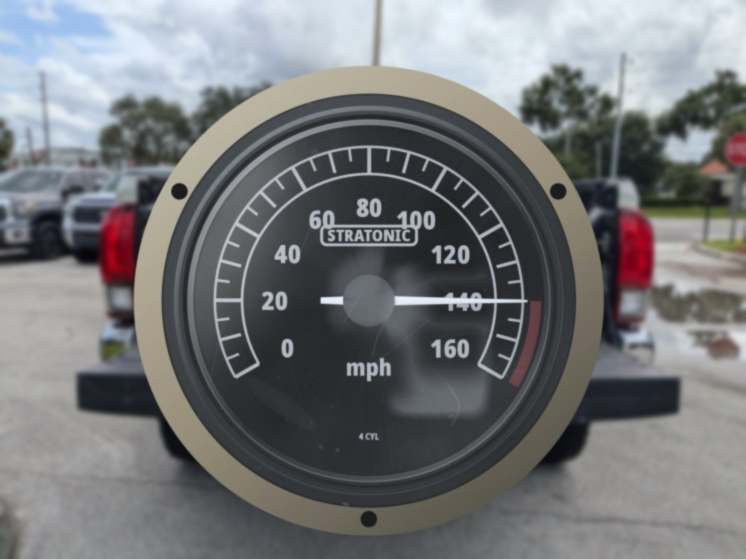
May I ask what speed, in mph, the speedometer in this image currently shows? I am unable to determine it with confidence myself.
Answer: 140 mph
